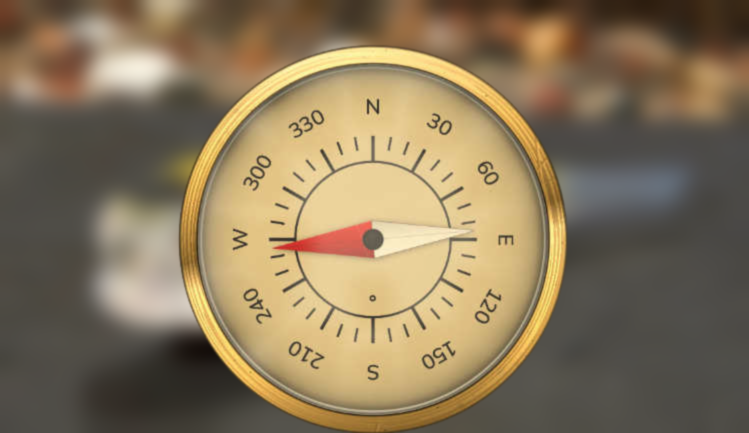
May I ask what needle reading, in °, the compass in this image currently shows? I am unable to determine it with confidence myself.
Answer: 265 °
